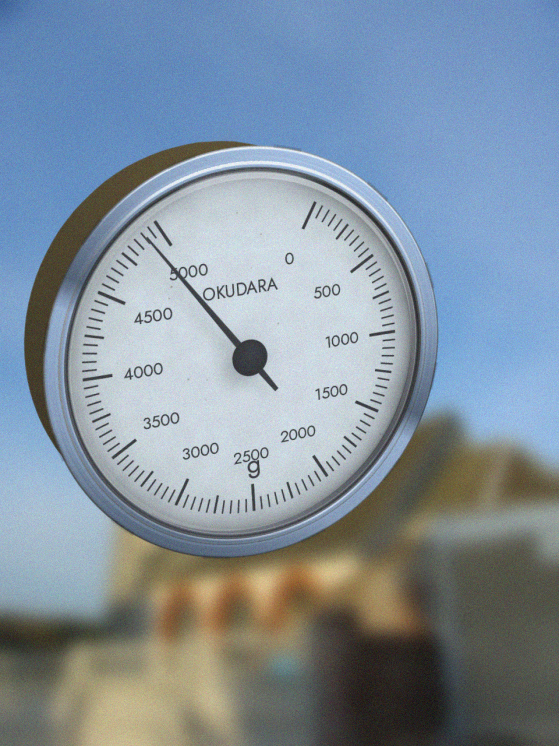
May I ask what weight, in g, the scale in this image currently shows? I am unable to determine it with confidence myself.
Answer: 4900 g
